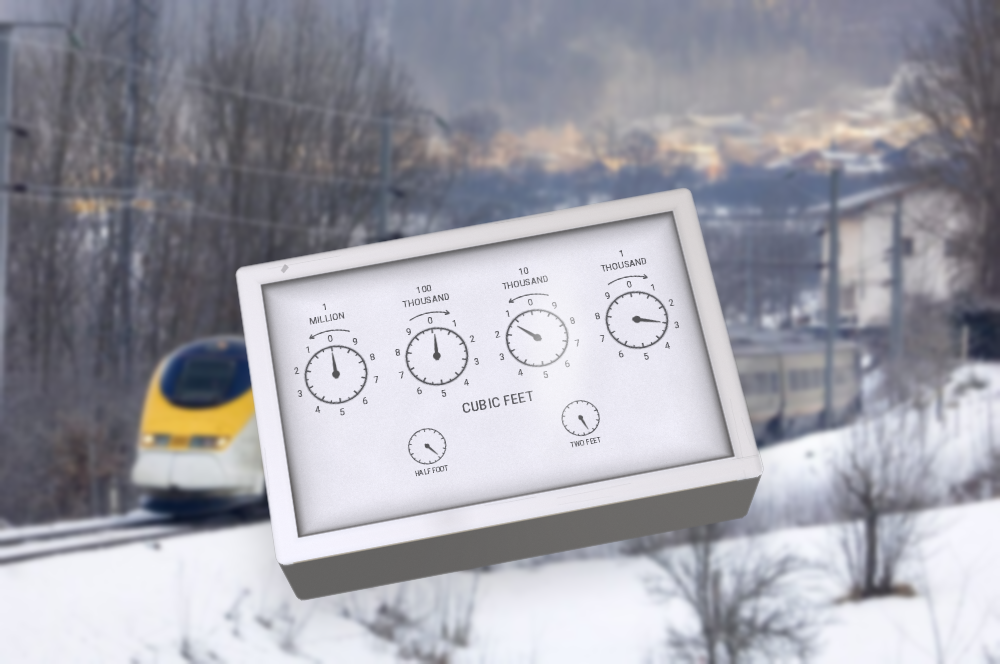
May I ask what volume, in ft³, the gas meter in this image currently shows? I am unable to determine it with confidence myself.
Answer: 1300 ft³
